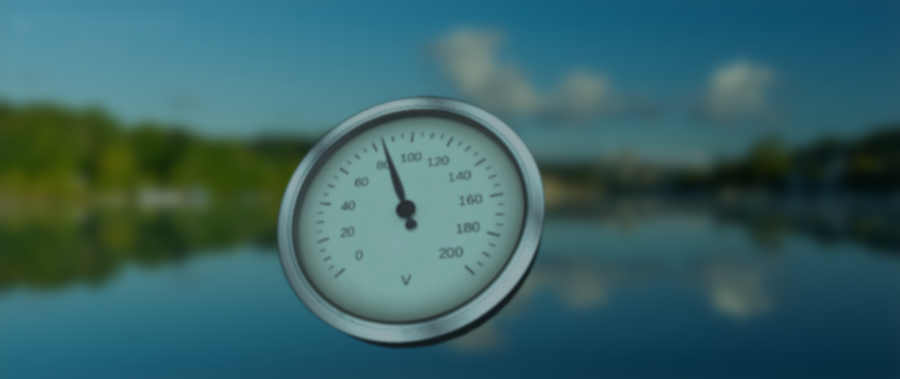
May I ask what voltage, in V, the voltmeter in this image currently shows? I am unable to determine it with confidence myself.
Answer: 85 V
